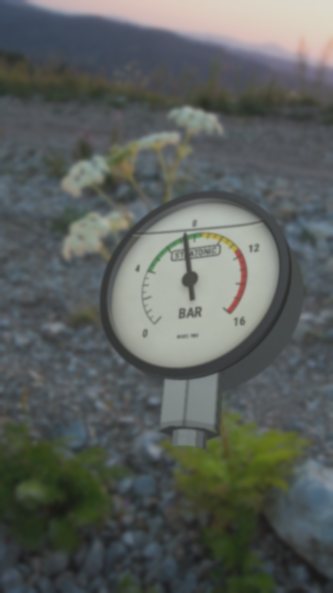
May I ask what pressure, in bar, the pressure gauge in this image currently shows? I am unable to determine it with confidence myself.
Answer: 7.5 bar
